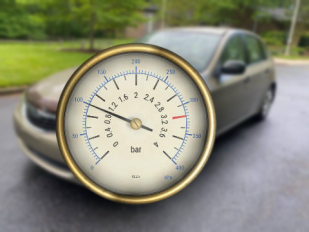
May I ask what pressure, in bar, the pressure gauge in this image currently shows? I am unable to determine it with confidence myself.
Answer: 1 bar
